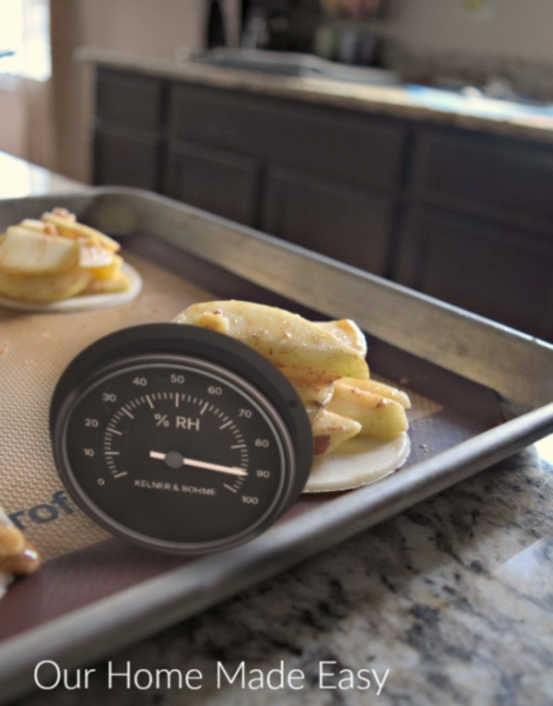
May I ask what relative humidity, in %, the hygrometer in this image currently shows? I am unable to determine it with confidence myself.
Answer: 90 %
